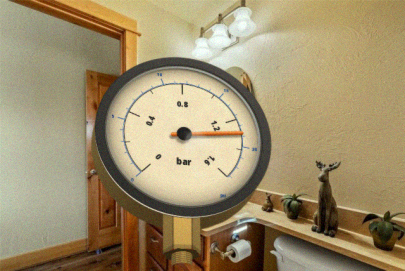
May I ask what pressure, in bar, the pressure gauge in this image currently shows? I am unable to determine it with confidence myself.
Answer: 1.3 bar
